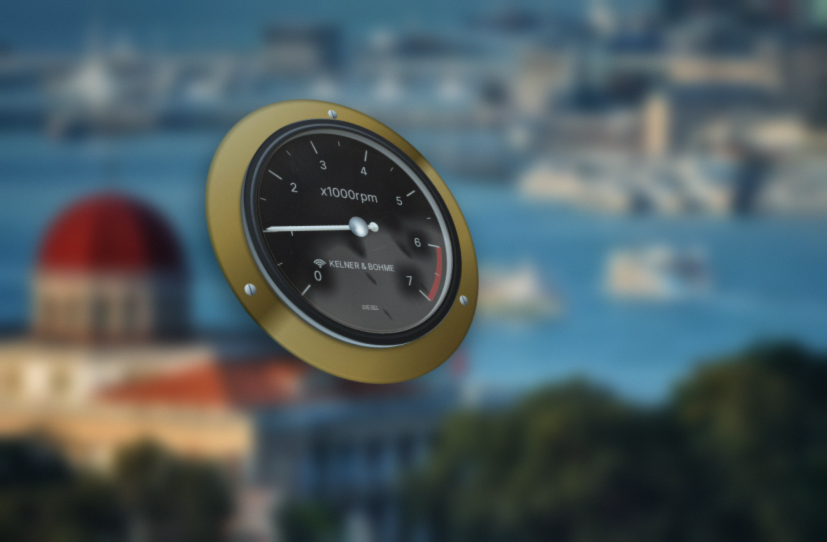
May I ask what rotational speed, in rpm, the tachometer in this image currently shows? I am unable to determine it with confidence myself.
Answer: 1000 rpm
